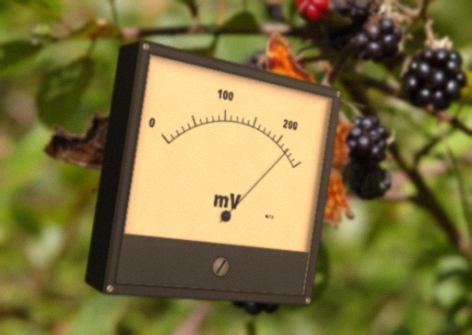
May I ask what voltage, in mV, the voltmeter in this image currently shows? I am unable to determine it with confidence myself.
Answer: 220 mV
